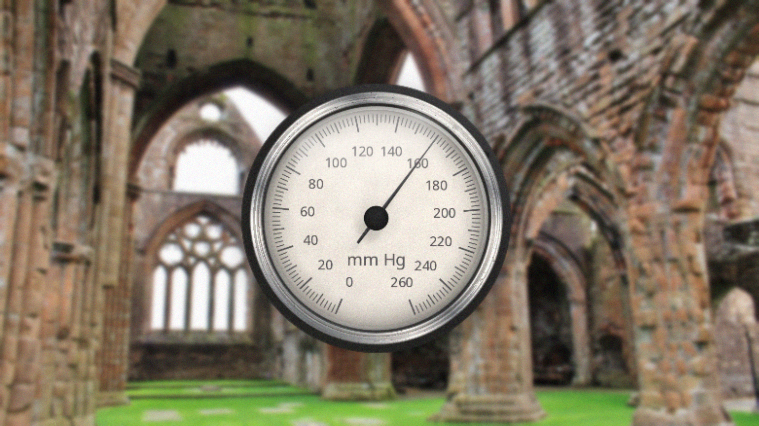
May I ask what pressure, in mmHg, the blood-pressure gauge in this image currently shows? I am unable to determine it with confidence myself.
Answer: 160 mmHg
